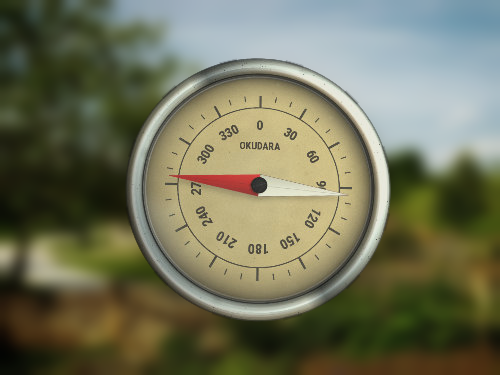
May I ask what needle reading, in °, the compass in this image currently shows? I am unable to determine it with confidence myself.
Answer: 275 °
